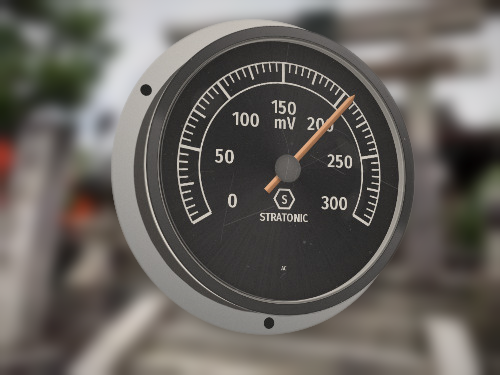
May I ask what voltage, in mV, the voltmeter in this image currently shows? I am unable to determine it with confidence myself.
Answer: 205 mV
